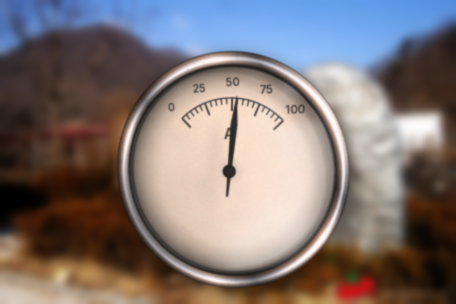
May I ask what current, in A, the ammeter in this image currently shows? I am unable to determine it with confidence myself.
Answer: 55 A
